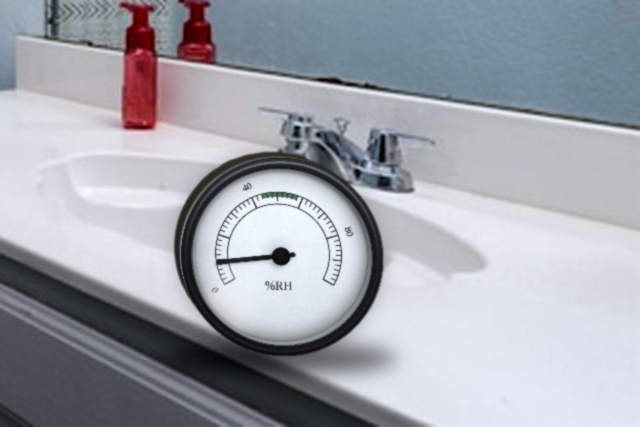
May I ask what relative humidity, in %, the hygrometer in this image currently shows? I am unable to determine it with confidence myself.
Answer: 10 %
